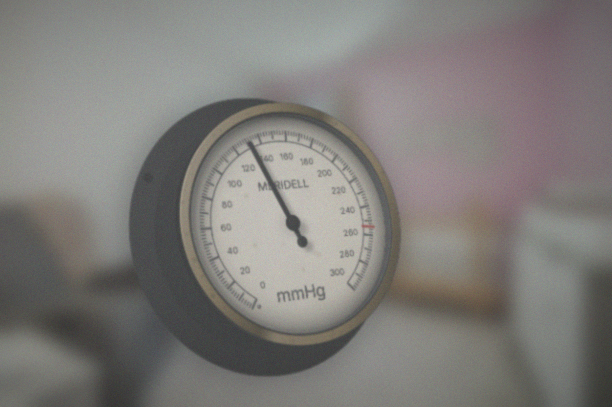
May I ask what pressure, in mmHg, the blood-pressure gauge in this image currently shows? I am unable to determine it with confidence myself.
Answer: 130 mmHg
